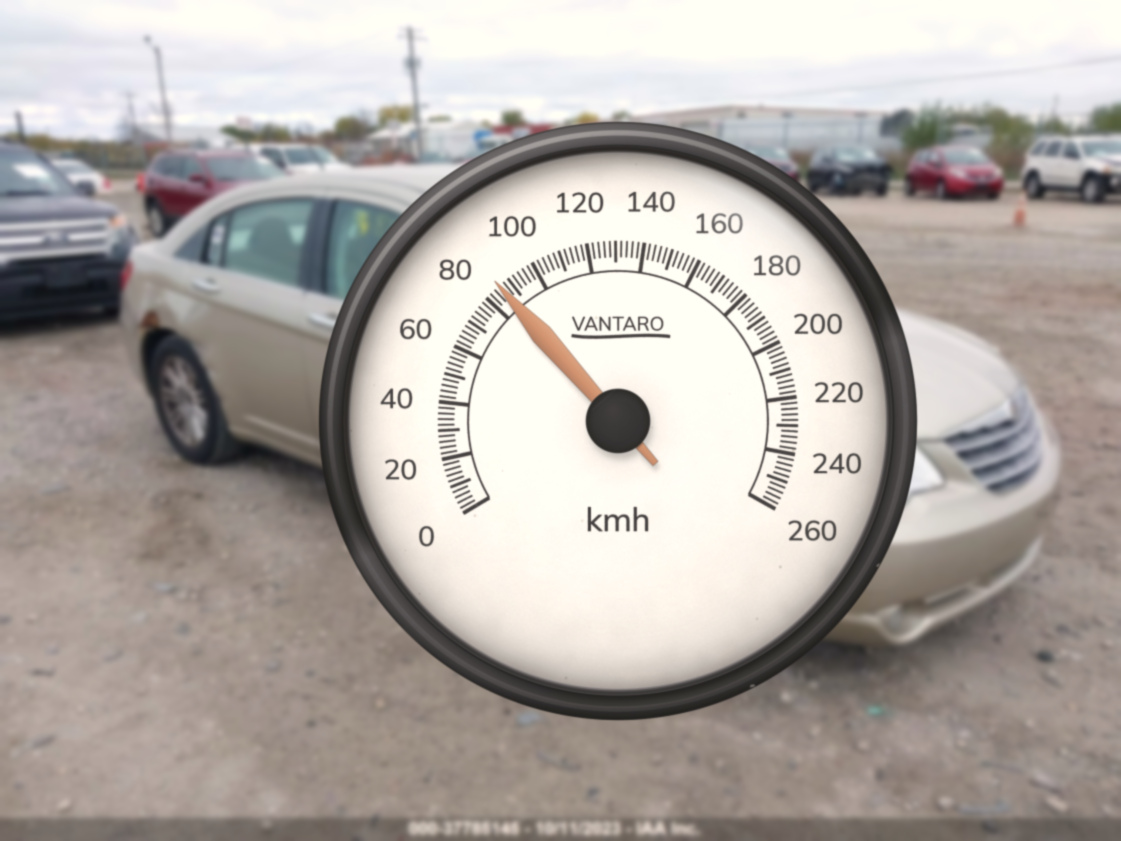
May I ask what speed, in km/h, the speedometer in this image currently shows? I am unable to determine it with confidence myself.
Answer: 86 km/h
